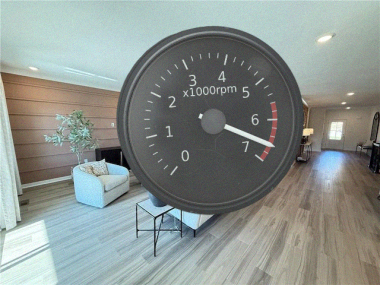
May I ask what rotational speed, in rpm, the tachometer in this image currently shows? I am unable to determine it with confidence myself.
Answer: 6600 rpm
